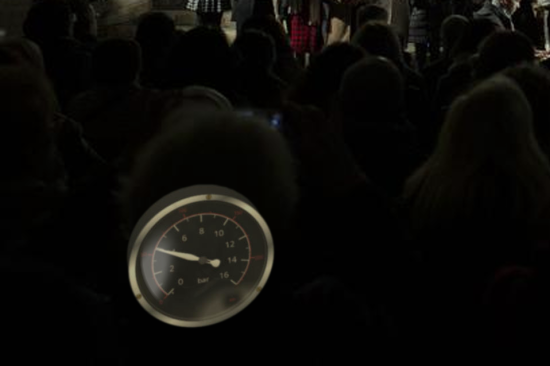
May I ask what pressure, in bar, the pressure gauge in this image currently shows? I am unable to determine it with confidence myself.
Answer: 4 bar
